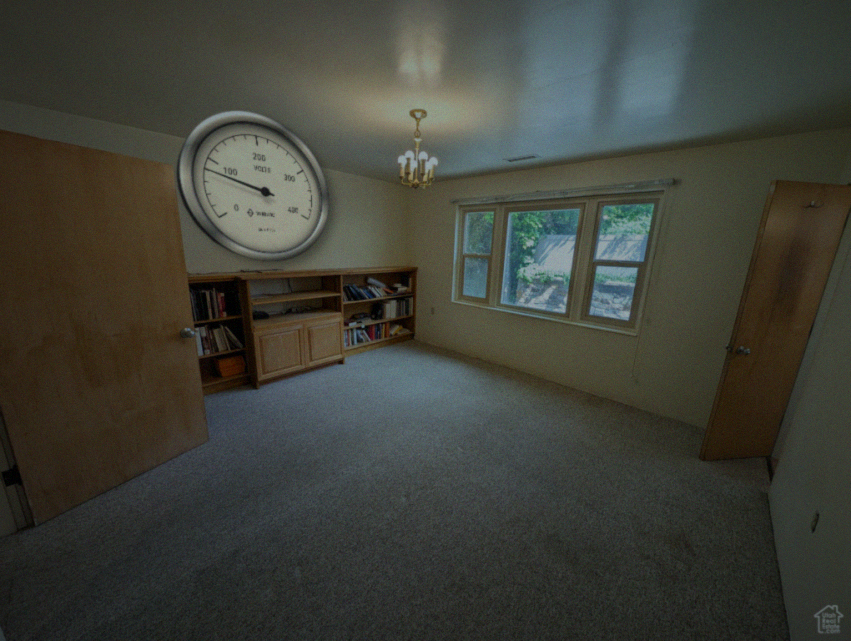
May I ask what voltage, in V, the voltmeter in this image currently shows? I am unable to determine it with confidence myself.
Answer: 80 V
